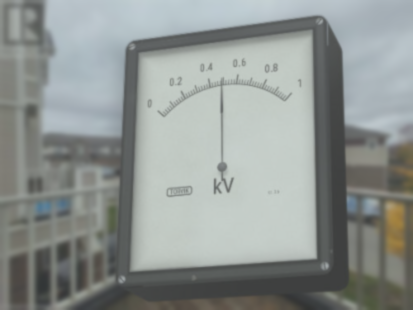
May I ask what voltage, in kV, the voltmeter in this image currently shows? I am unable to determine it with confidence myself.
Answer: 0.5 kV
